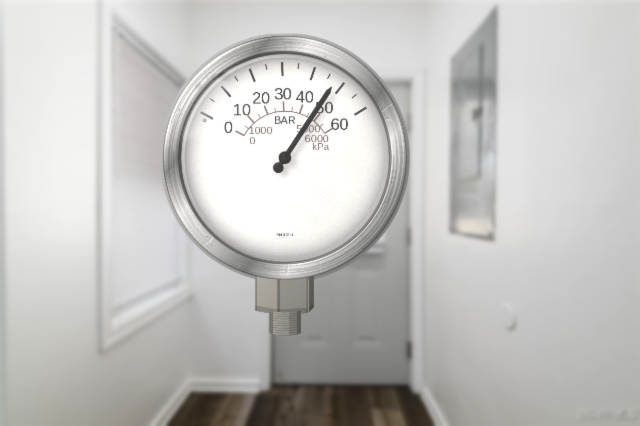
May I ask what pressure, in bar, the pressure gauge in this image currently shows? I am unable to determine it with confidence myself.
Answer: 47.5 bar
